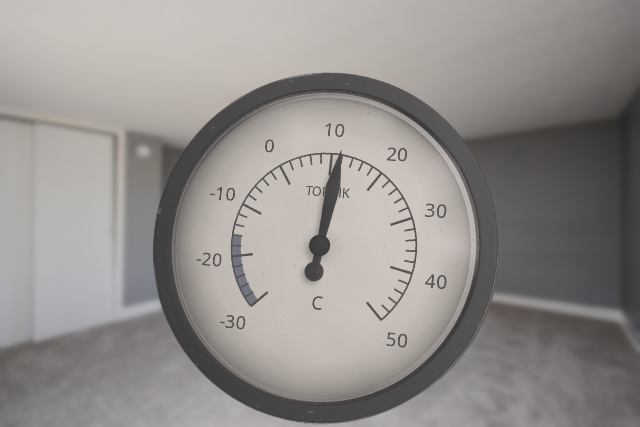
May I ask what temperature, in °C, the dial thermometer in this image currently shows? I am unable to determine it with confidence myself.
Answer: 12 °C
